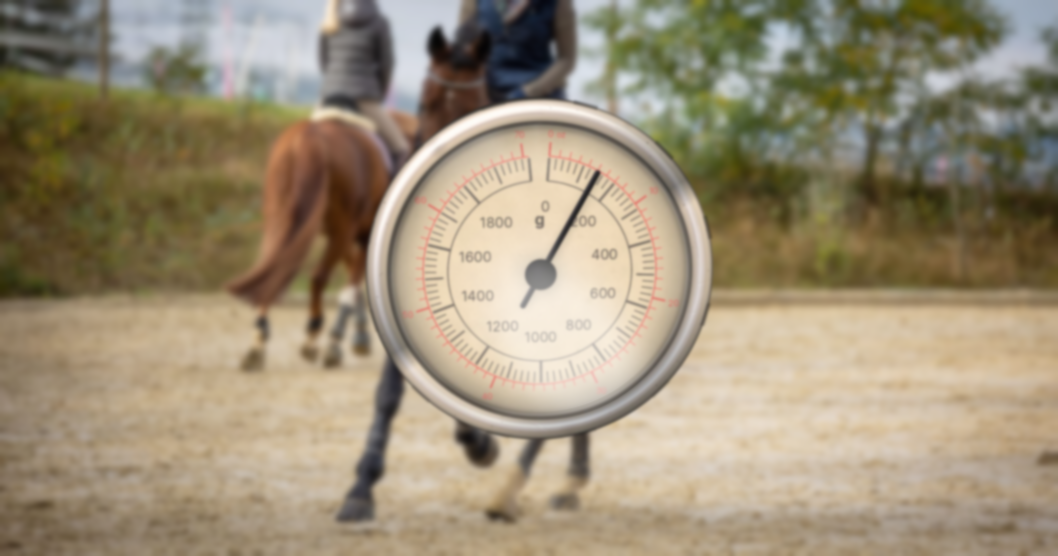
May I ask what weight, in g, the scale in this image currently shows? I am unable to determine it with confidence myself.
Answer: 140 g
